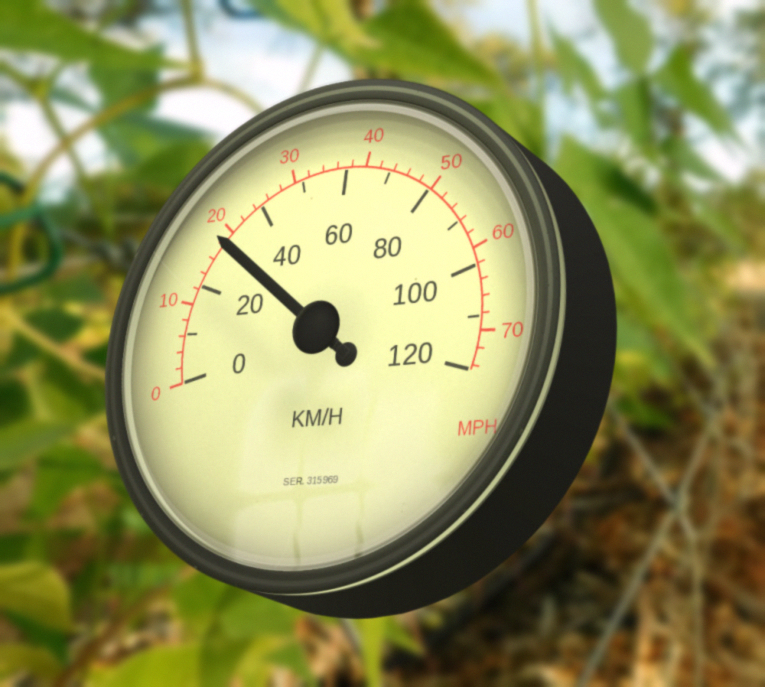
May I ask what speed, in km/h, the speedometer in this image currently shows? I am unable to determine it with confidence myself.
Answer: 30 km/h
